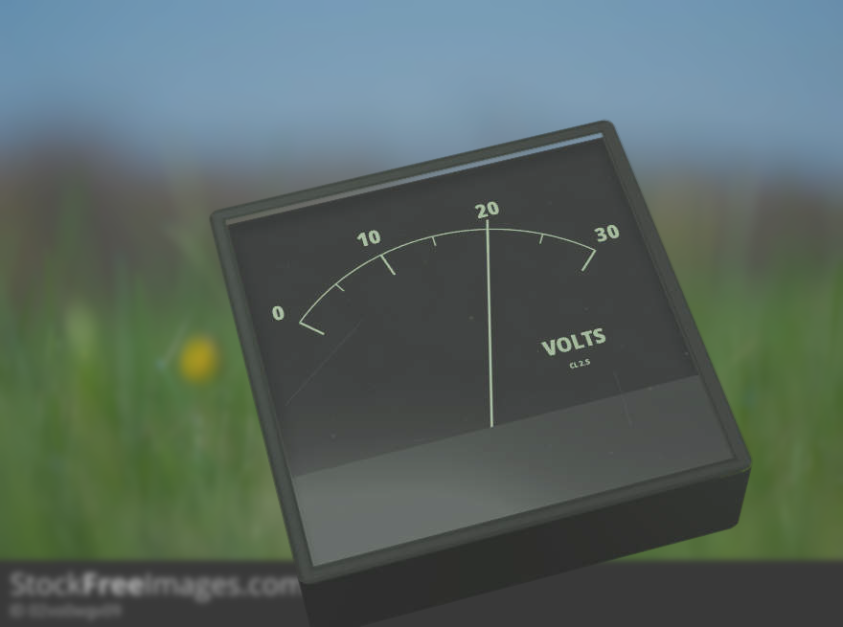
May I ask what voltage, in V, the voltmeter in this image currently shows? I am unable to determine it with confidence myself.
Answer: 20 V
